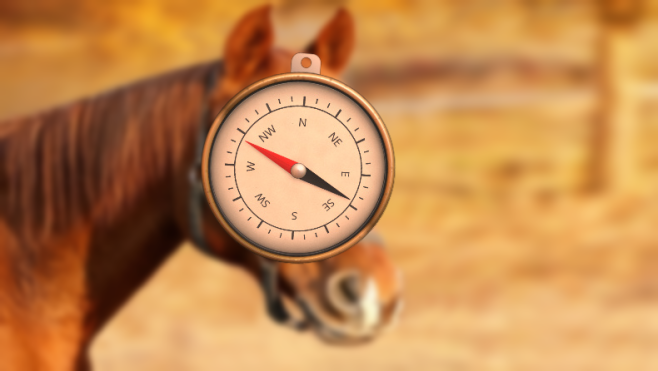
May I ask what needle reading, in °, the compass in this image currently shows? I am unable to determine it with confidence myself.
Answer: 295 °
